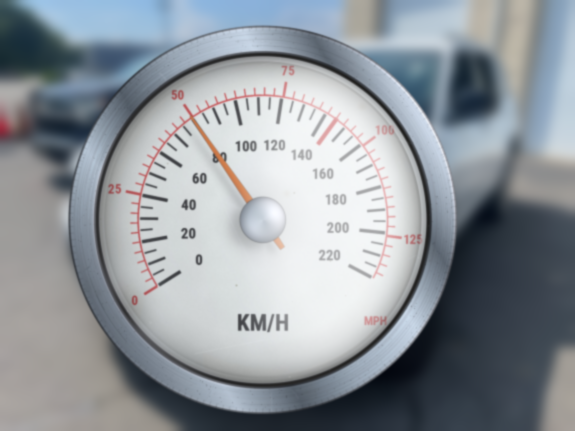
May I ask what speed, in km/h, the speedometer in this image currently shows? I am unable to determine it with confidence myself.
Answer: 80 km/h
